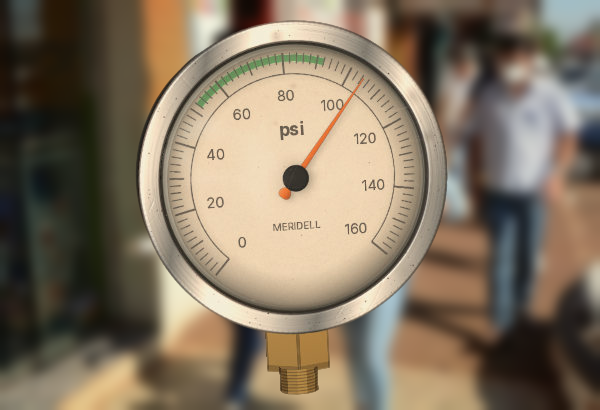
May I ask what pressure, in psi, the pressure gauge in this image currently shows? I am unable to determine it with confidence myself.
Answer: 104 psi
